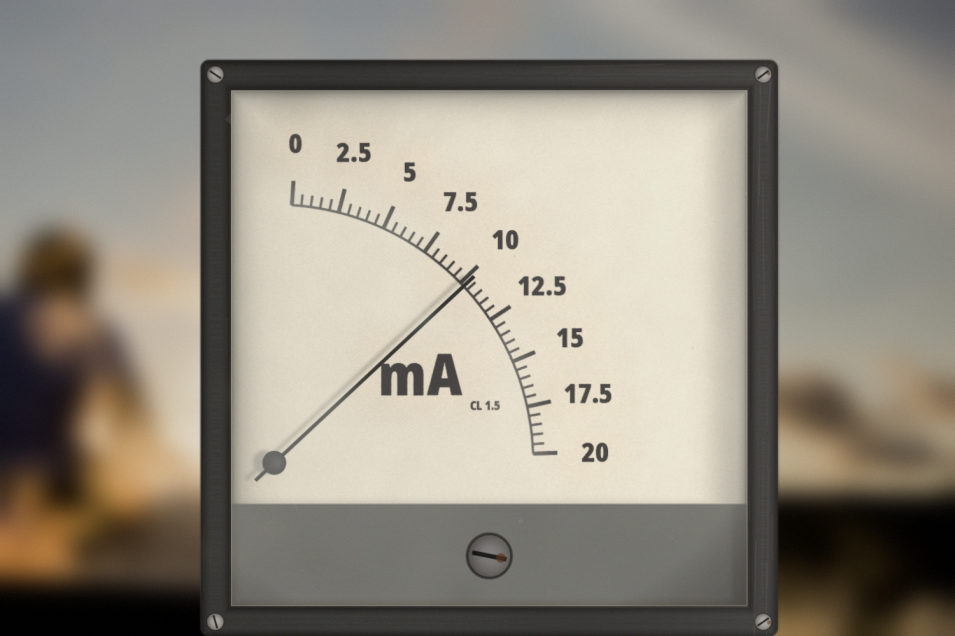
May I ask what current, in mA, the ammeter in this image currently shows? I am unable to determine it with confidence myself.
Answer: 10.25 mA
